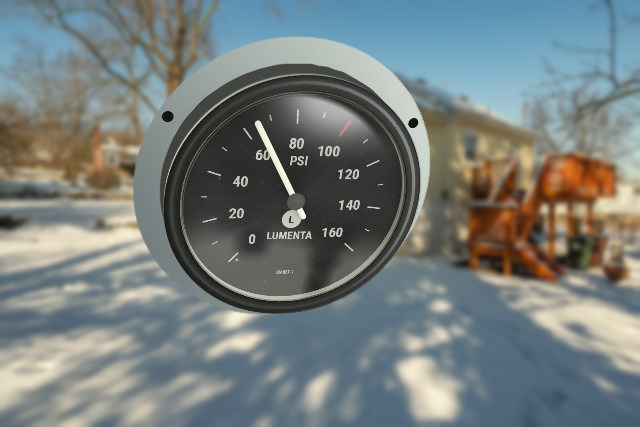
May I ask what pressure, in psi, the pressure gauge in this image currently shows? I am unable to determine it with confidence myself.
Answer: 65 psi
